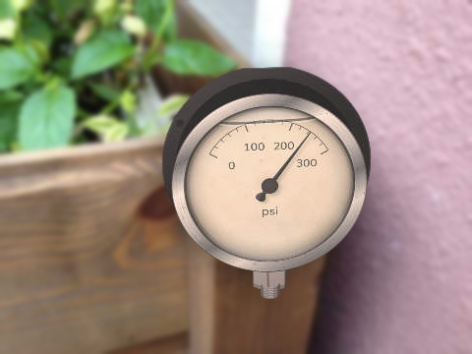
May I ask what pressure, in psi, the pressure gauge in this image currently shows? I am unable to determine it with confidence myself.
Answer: 240 psi
